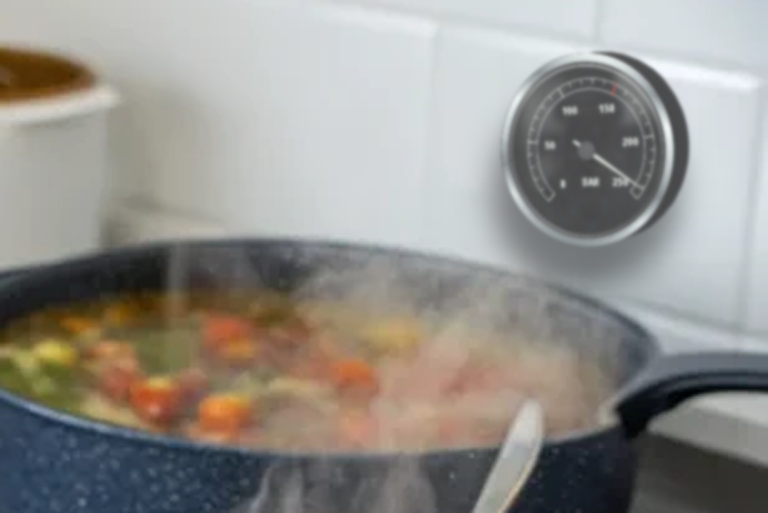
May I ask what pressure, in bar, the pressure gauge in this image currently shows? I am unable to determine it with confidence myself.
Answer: 240 bar
